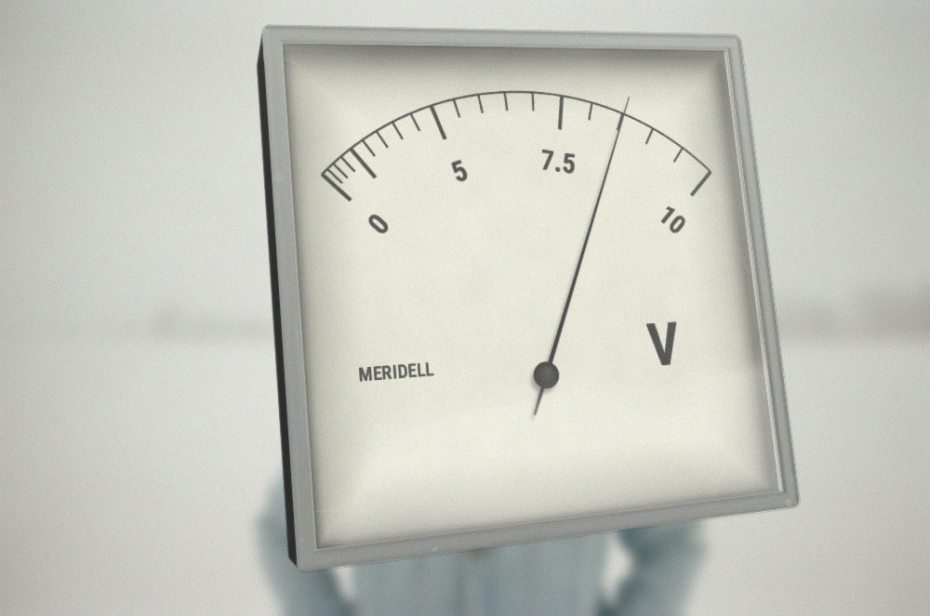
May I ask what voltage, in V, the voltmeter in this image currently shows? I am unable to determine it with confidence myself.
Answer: 8.5 V
